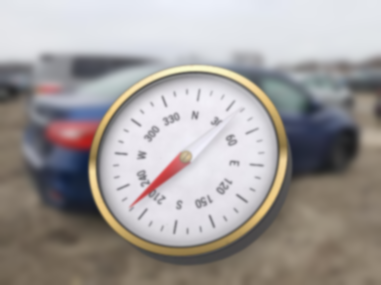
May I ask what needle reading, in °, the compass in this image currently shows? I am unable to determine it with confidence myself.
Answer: 220 °
